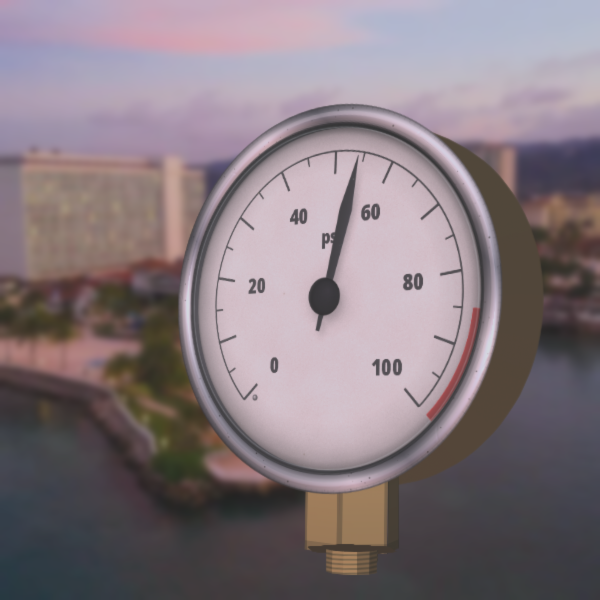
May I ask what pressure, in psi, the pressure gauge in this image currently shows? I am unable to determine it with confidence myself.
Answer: 55 psi
